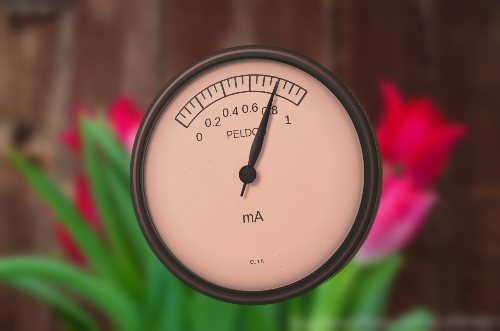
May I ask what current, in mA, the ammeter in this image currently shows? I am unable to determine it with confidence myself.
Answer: 0.8 mA
